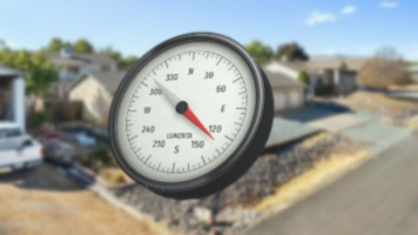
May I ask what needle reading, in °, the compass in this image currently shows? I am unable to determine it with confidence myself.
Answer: 130 °
